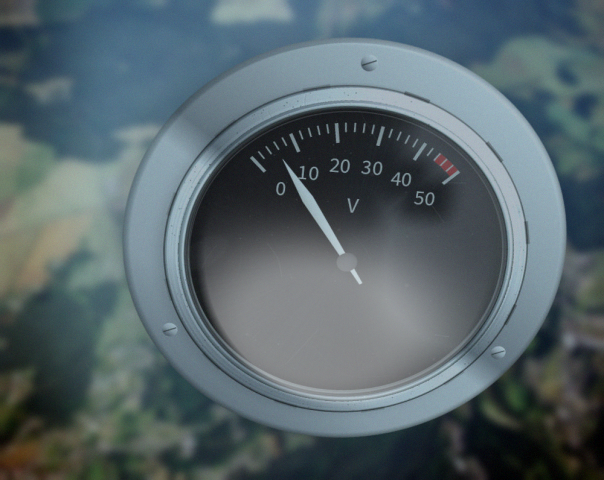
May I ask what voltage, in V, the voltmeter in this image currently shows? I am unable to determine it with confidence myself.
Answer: 6 V
